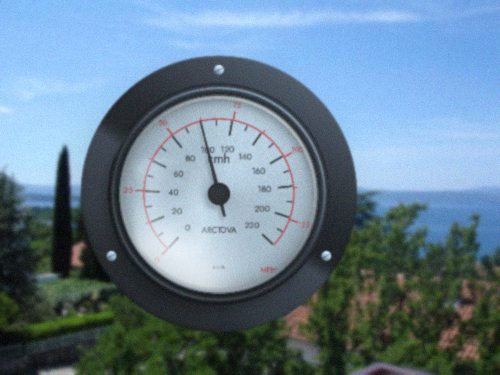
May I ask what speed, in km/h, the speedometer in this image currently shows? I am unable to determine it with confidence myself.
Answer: 100 km/h
